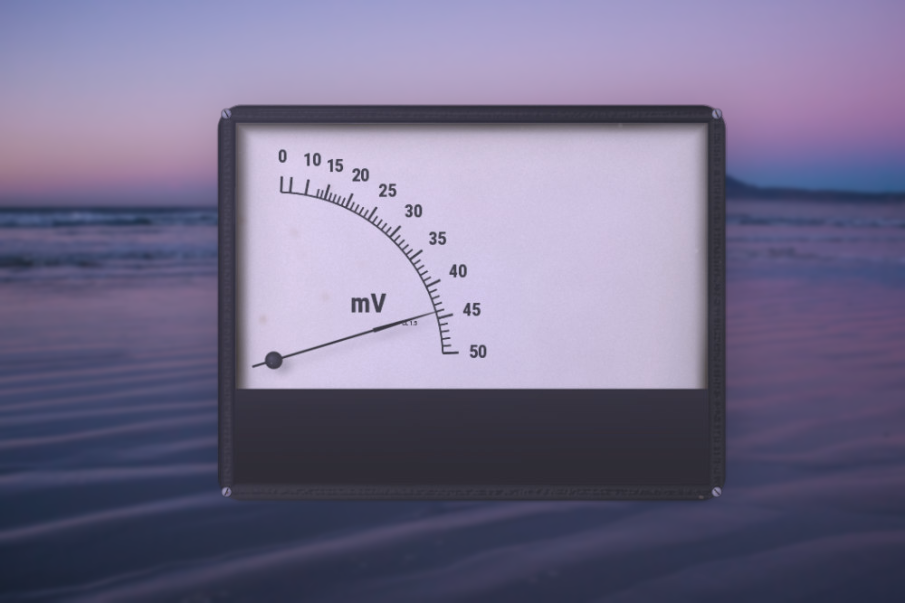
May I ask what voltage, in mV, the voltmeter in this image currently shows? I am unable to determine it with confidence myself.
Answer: 44 mV
